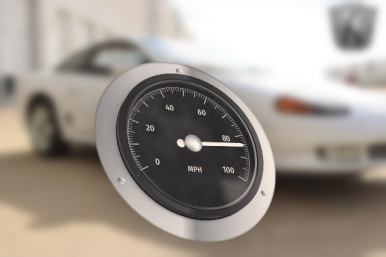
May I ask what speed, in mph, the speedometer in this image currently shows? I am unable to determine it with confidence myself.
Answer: 85 mph
